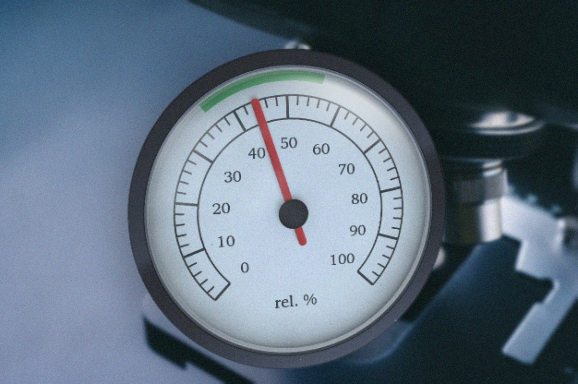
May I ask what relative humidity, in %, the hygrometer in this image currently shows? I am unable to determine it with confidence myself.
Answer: 44 %
